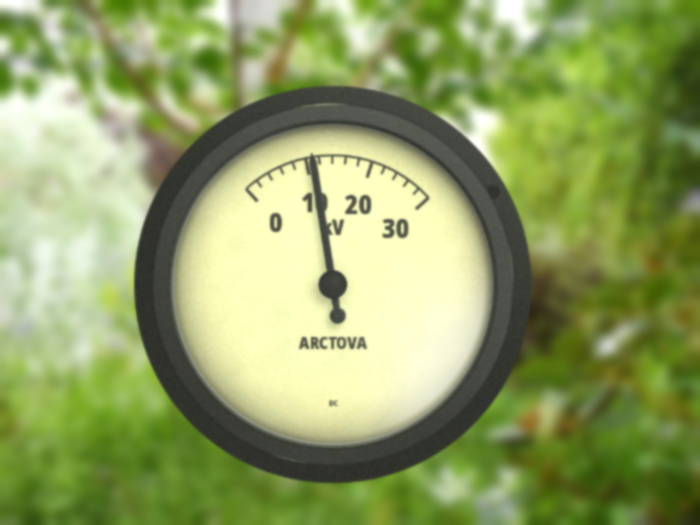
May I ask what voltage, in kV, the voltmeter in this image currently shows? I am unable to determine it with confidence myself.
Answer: 11 kV
